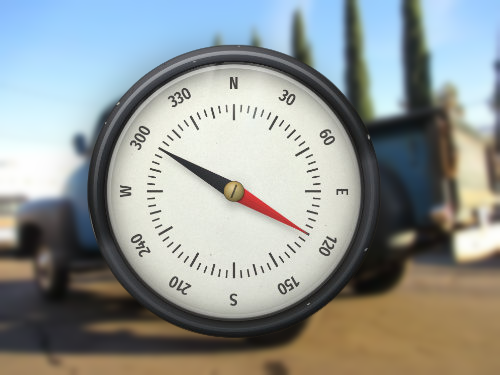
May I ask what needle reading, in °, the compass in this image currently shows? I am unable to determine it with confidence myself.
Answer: 120 °
